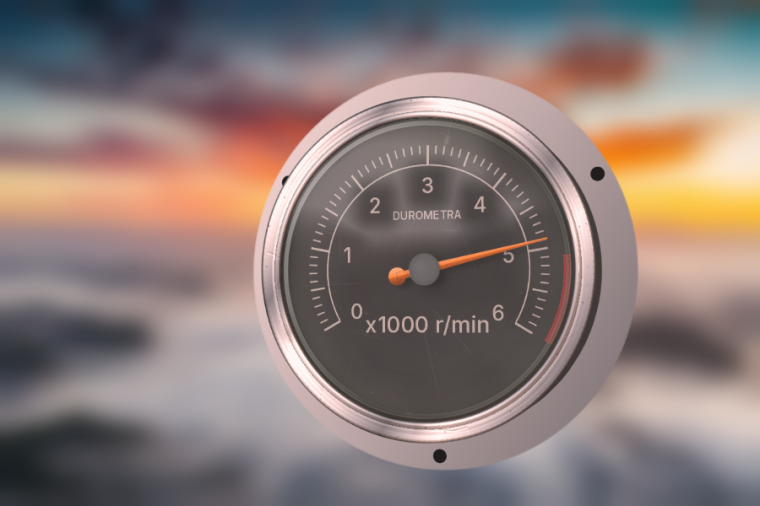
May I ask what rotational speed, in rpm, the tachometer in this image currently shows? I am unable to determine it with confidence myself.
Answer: 4900 rpm
